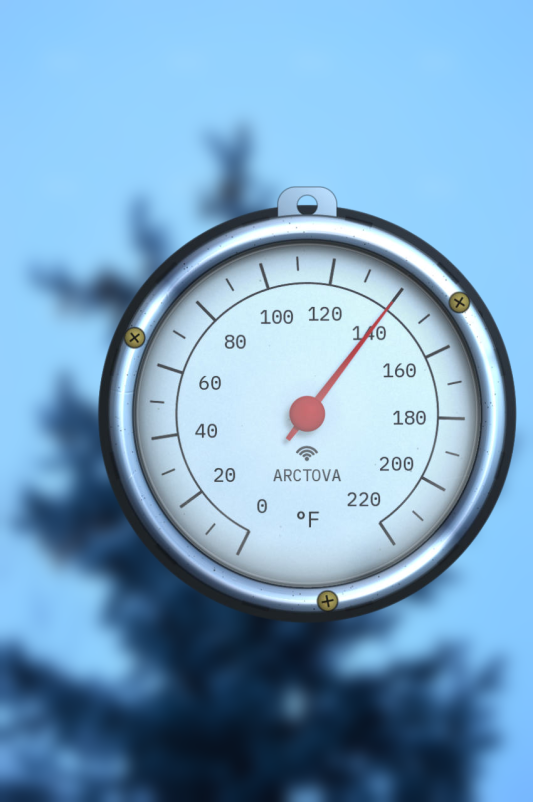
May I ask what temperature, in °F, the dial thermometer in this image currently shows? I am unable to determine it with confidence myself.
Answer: 140 °F
